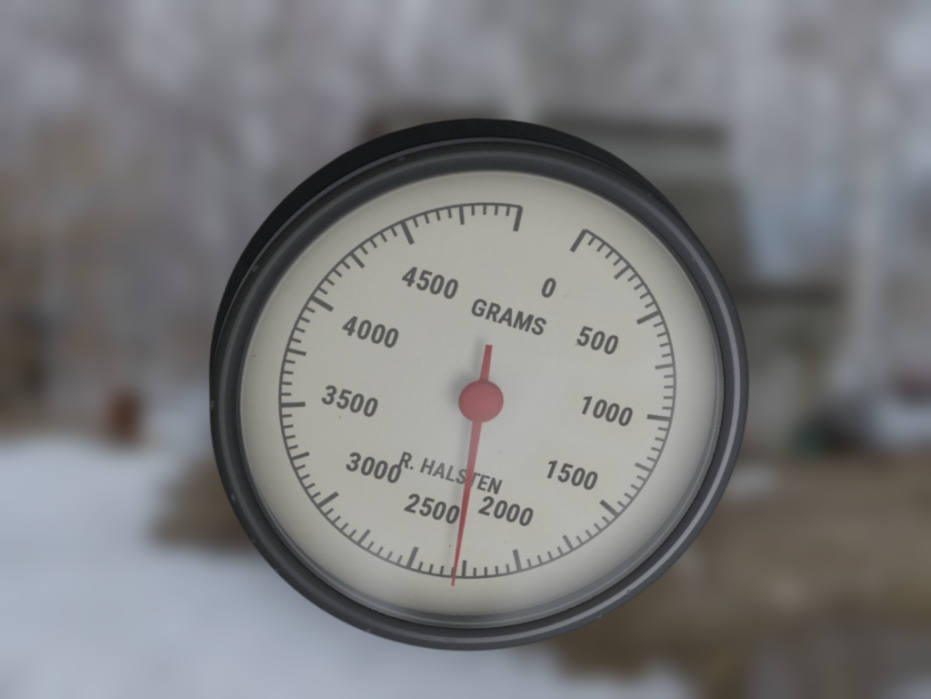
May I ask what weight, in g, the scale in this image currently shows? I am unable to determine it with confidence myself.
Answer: 2300 g
